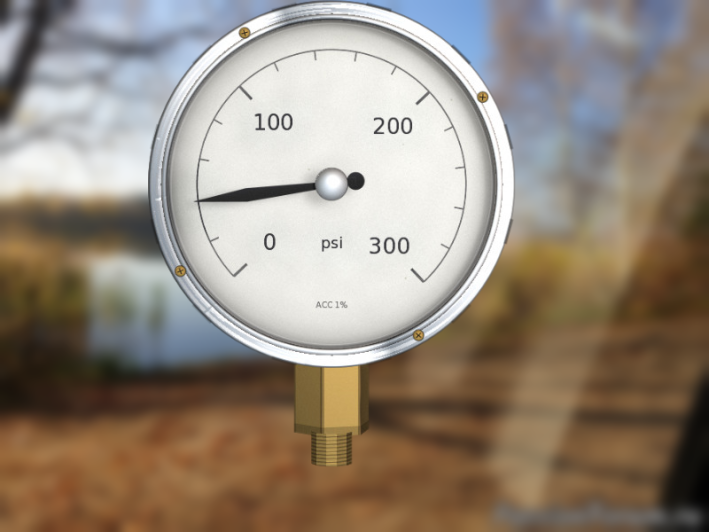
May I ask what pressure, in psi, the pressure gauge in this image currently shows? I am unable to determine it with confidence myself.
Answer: 40 psi
